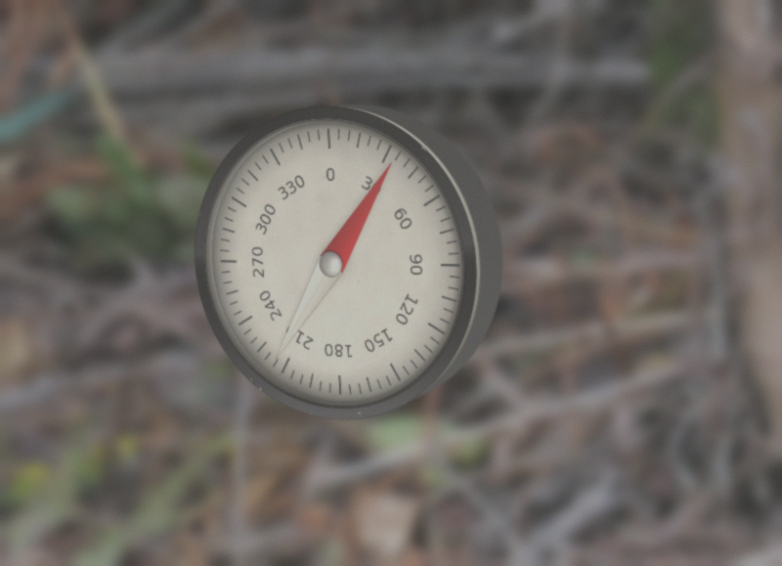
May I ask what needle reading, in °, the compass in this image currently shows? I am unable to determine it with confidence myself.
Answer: 35 °
